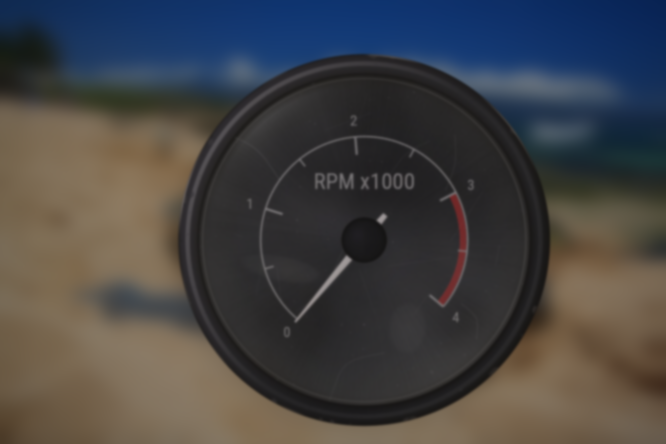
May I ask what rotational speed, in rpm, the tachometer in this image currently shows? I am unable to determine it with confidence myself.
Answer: 0 rpm
